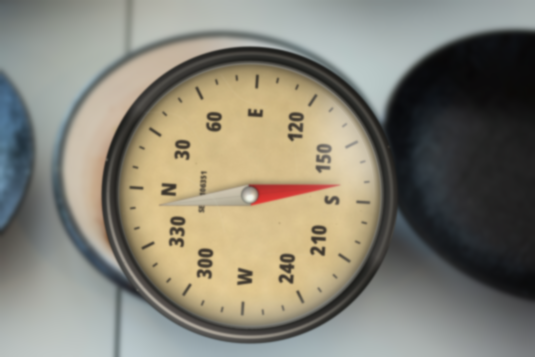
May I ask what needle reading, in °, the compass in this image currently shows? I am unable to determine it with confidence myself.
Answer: 170 °
